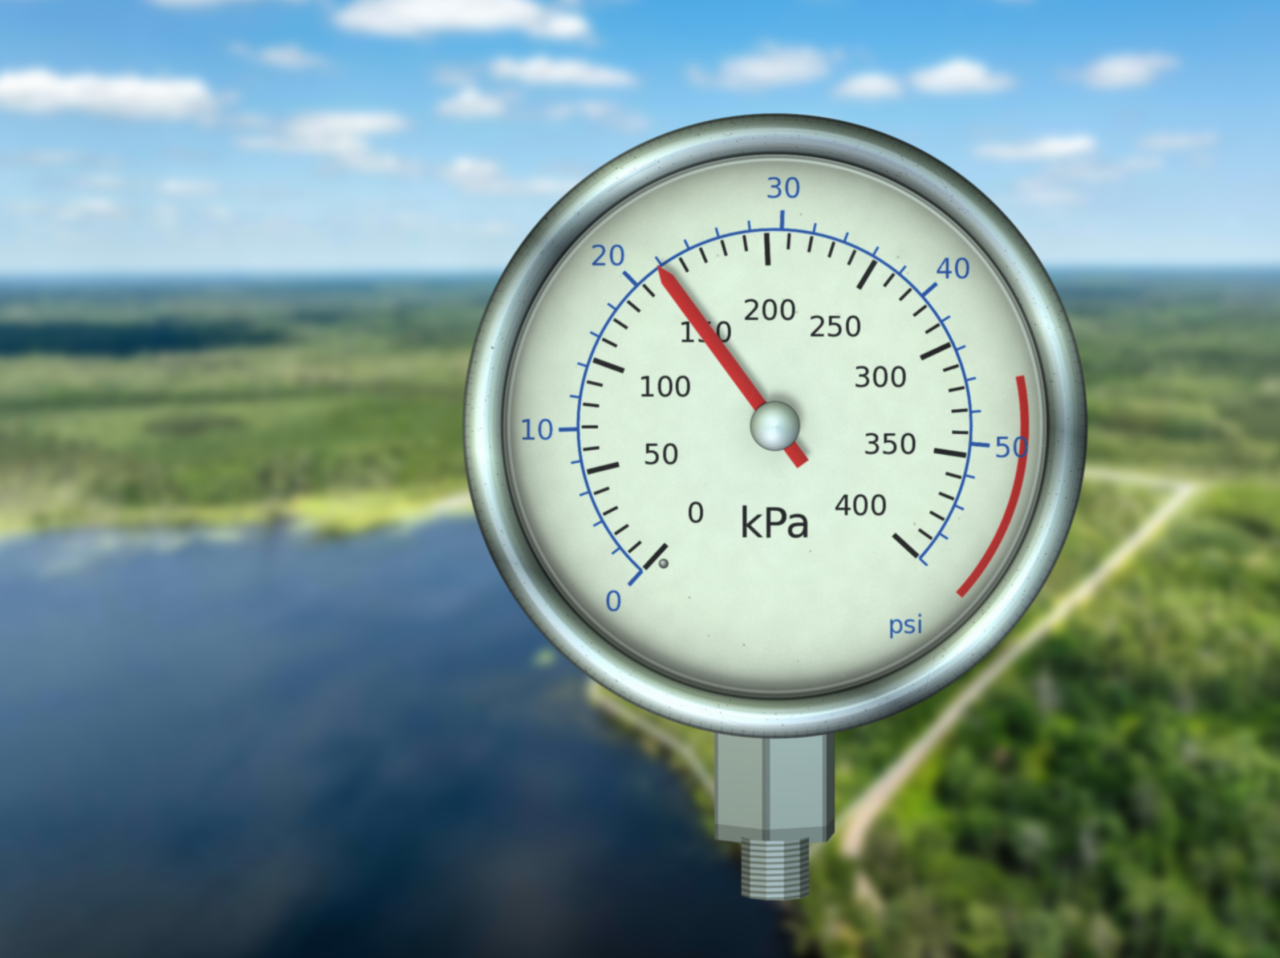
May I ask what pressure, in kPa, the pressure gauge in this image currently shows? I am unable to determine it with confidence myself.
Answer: 150 kPa
